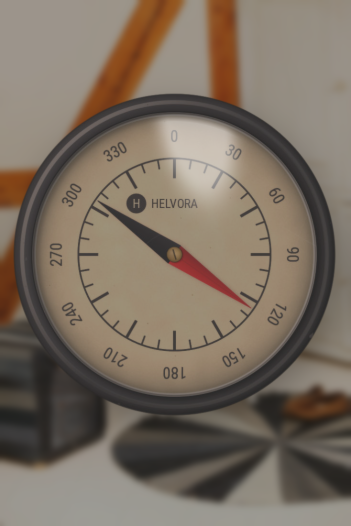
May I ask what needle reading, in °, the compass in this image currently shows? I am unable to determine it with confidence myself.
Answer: 125 °
